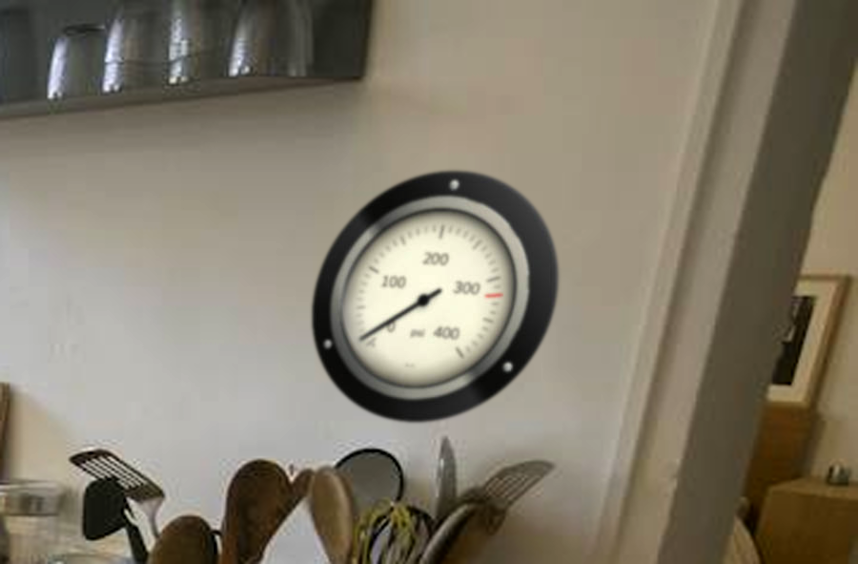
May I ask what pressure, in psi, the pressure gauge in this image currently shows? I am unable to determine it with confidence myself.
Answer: 10 psi
